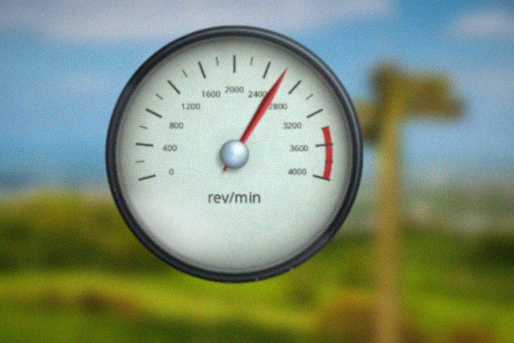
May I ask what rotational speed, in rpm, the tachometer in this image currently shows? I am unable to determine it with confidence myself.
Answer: 2600 rpm
